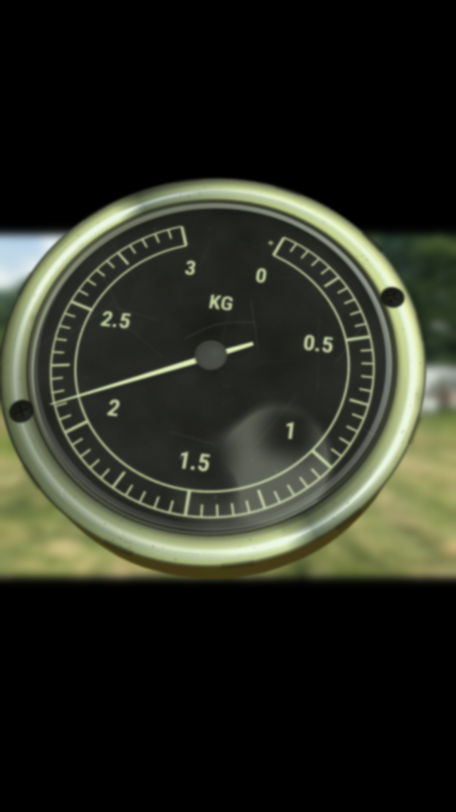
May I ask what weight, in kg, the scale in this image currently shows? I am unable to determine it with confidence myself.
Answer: 2.1 kg
